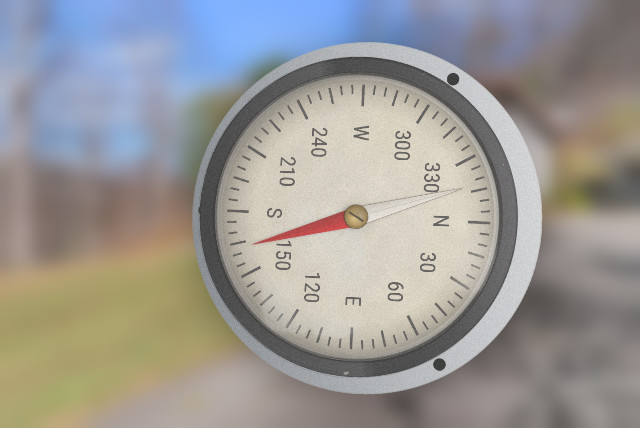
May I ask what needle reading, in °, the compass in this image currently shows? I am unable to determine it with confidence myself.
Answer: 162.5 °
